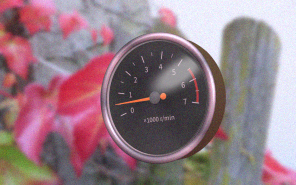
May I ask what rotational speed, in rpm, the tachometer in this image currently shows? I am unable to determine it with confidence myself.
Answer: 500 rpm
